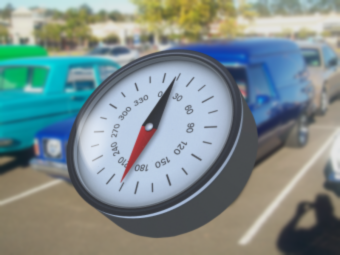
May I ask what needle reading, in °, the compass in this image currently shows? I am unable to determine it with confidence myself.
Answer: 195 °
